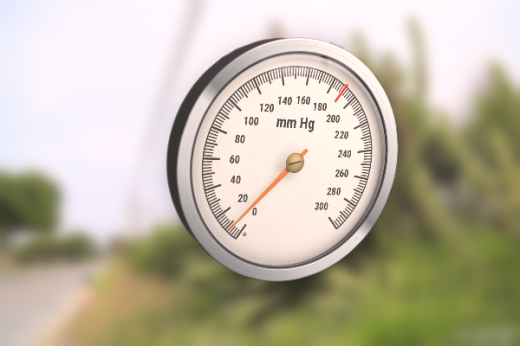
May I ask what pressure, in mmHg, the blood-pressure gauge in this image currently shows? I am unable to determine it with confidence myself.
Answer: 10 mmHg
